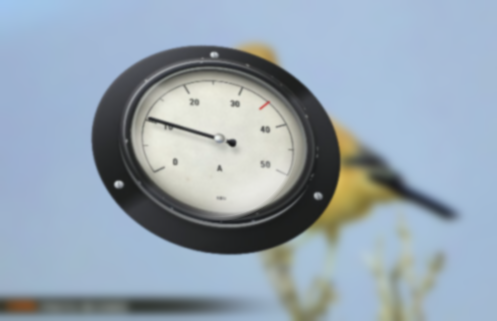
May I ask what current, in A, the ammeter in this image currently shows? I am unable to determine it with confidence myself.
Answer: 10 A
